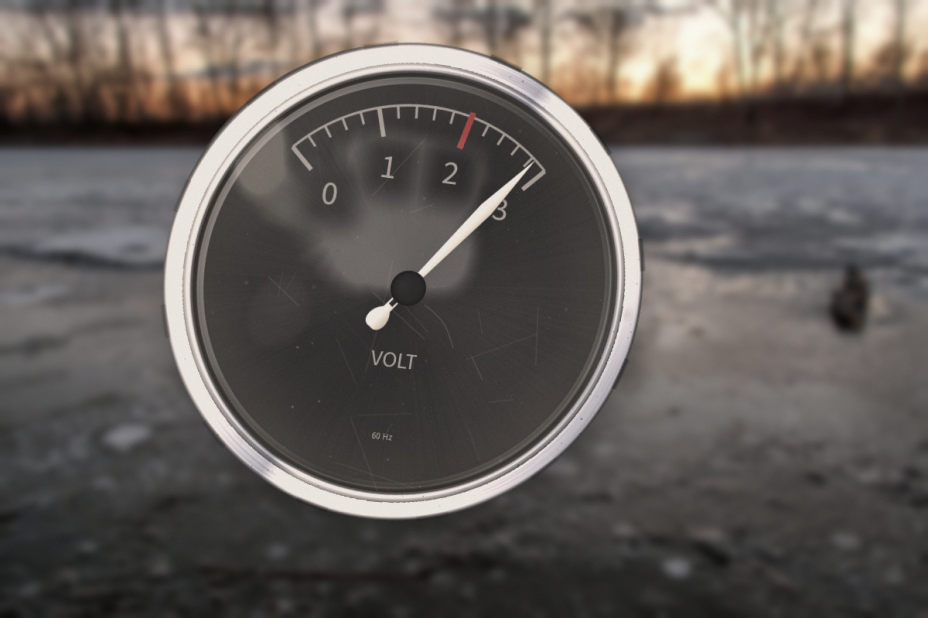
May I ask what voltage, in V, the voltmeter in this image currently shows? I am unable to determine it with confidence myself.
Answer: 2.8 V
